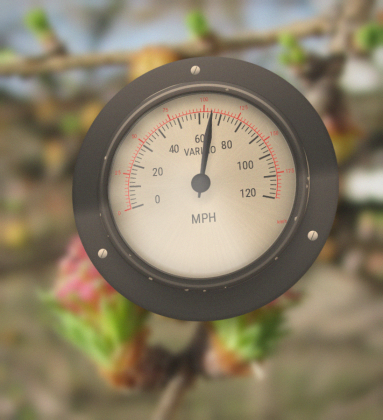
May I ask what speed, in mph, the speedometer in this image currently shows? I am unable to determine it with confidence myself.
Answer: 66 mph
